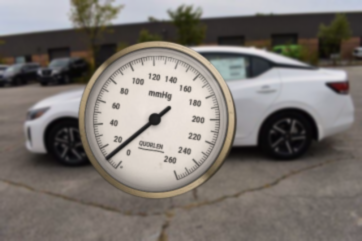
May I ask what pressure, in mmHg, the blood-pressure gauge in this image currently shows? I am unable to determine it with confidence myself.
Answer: 10 mmHg
